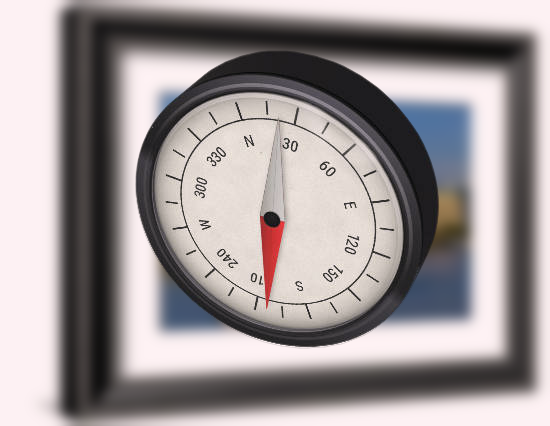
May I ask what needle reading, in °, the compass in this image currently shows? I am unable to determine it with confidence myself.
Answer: 202.5 °
